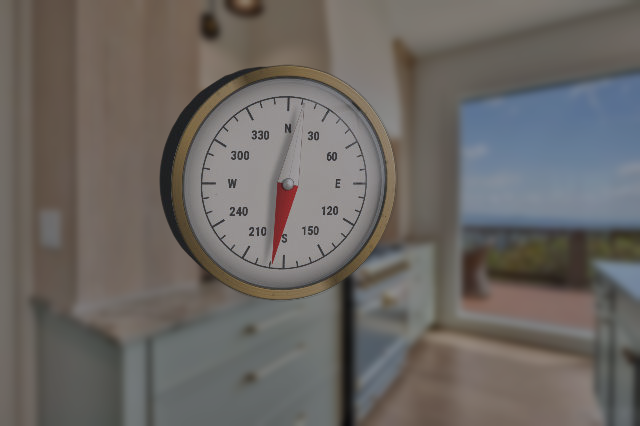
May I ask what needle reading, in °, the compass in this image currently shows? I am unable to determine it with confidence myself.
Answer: 190 °
